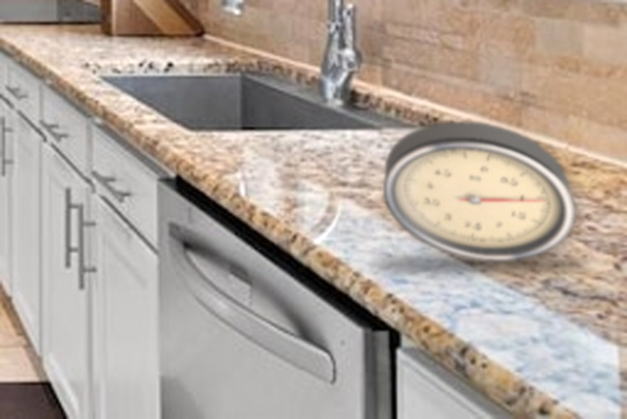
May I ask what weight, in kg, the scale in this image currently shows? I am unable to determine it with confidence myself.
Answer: 1 kg
